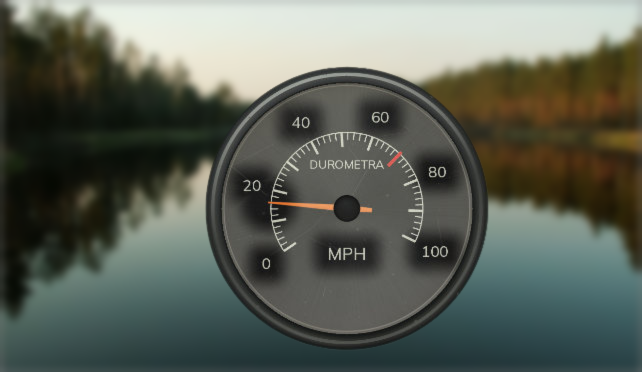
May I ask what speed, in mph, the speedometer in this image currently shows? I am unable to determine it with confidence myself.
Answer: 16 mph
